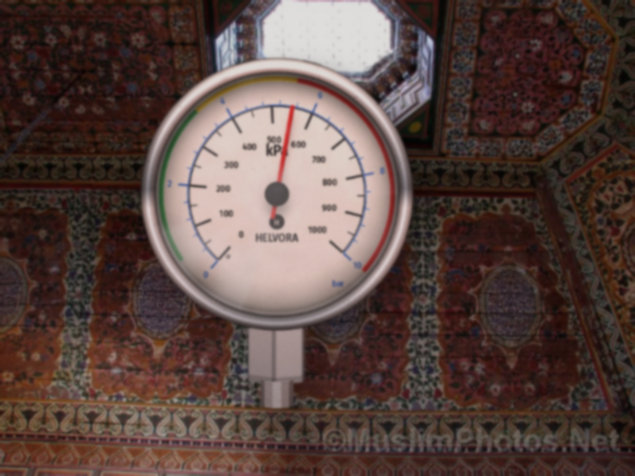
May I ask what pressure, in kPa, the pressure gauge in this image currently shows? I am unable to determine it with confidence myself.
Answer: 550 kPa
